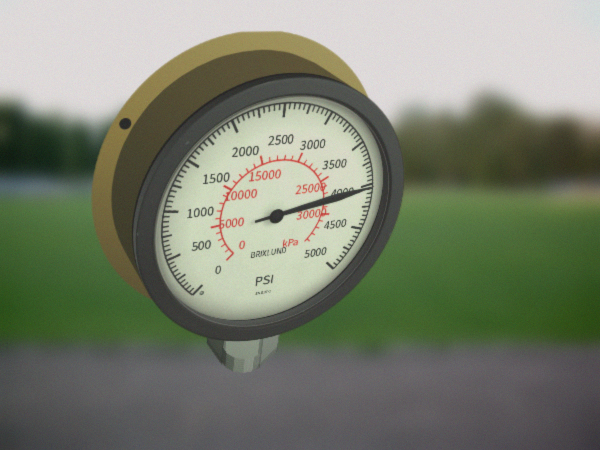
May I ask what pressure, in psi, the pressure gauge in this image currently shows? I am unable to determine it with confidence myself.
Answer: 4000 psi
